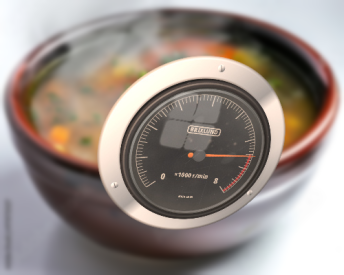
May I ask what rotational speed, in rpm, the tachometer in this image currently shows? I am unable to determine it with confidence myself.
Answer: 6500 rpm
